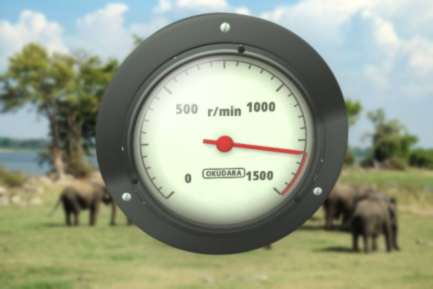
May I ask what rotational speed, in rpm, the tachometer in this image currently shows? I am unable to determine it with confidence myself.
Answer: 1300 rpm
